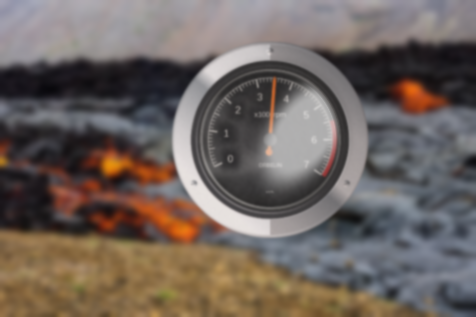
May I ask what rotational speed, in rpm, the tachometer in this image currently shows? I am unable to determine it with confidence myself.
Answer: 3500 rpm
